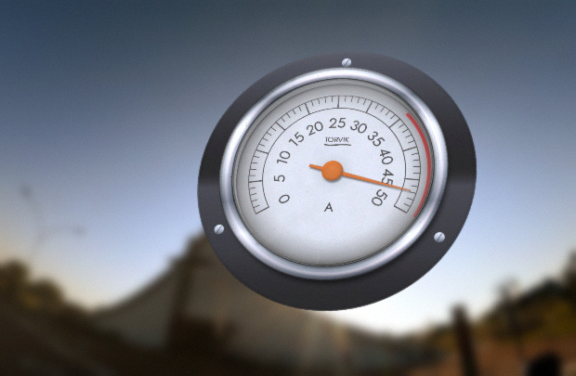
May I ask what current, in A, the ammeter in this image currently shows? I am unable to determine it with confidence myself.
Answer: 47 A
